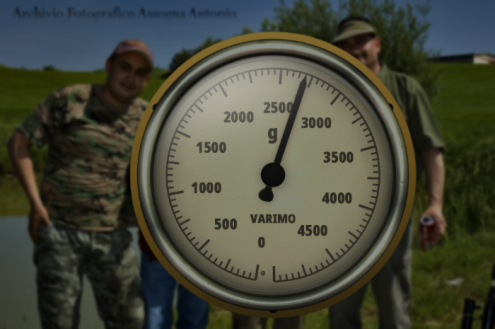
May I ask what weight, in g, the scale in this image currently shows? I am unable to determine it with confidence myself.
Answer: 2700 g
